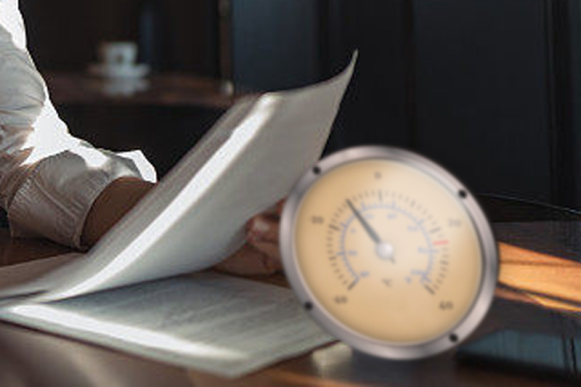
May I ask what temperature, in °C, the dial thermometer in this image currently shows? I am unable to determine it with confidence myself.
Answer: -10 °C
